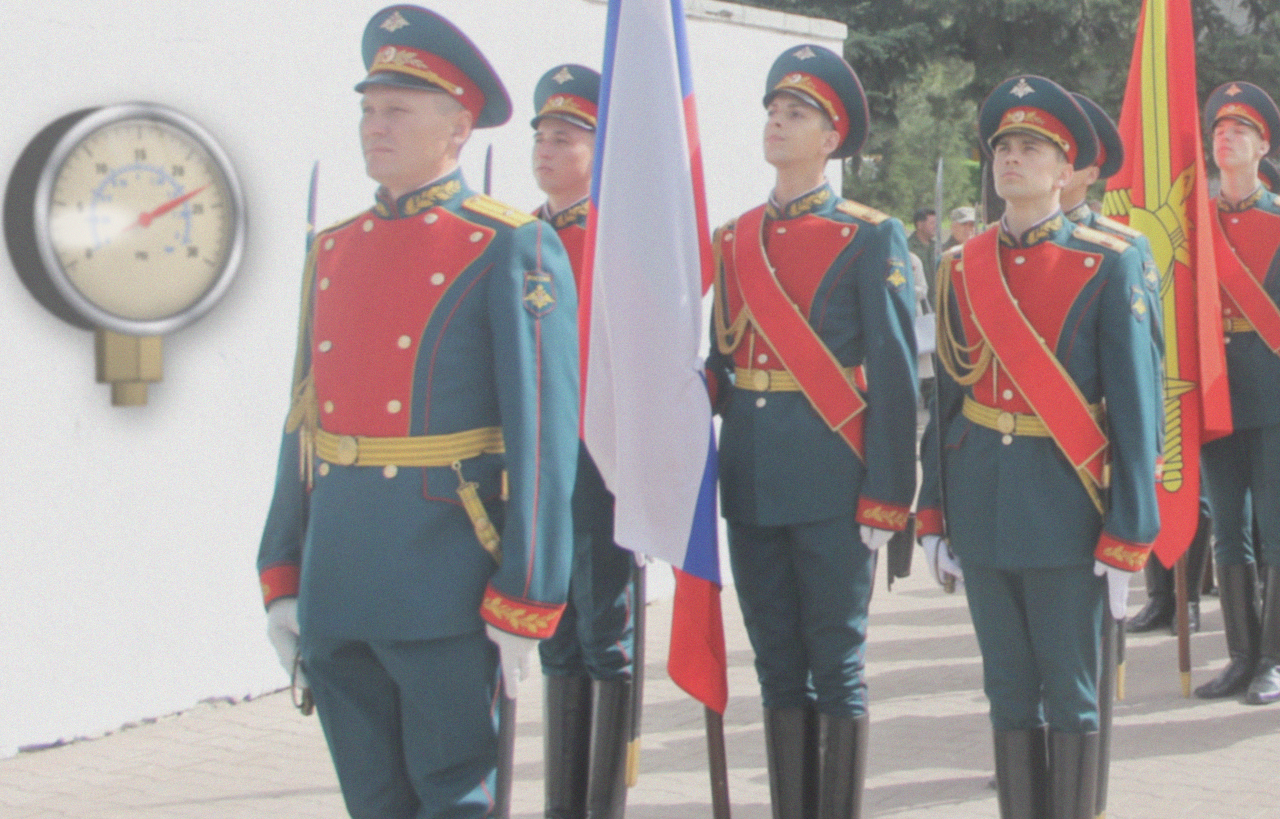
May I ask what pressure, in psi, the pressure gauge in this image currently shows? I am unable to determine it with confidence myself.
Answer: 23 psi
